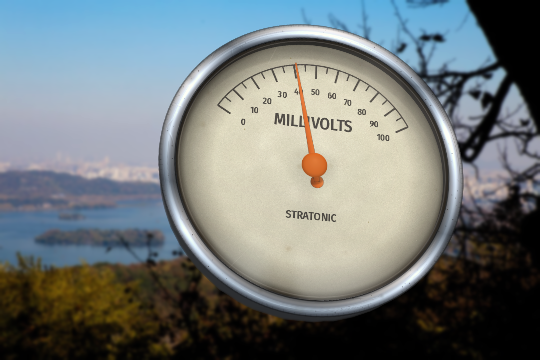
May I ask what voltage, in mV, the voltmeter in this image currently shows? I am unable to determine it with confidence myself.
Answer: 40 mV
